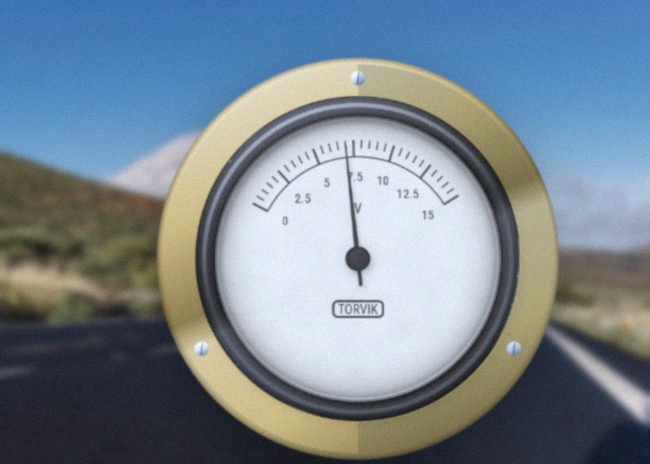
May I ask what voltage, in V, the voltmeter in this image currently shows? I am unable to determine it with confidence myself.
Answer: 7 V
